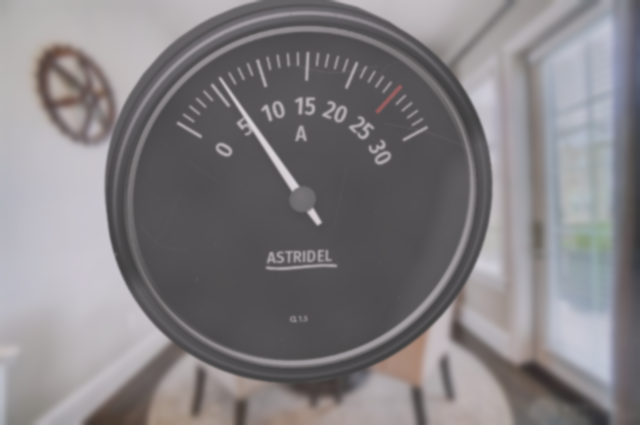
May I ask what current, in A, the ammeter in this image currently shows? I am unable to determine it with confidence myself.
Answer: 6 A
